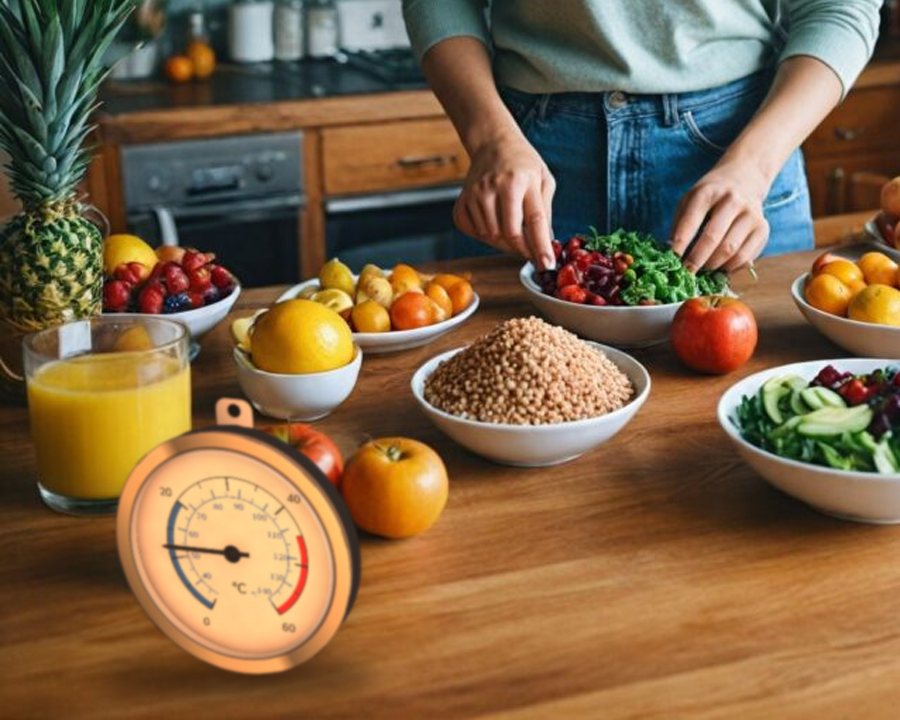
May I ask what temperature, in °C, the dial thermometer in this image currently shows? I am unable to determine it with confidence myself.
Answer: 12.5 °C
